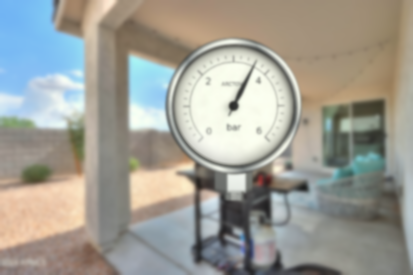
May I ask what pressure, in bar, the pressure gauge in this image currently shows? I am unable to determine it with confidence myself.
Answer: 3.6 bar
